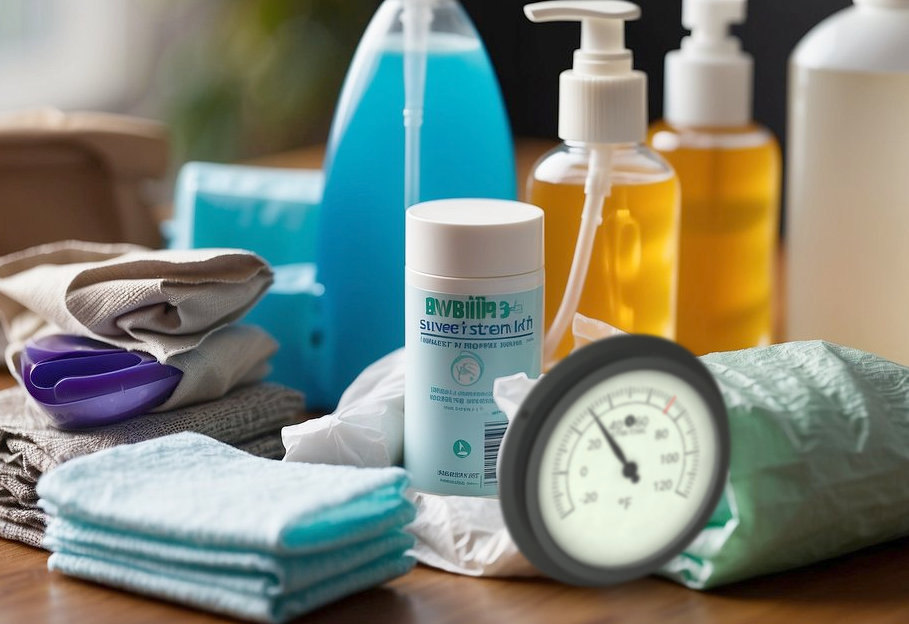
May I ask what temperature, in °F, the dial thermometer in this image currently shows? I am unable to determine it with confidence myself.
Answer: 30 °F
